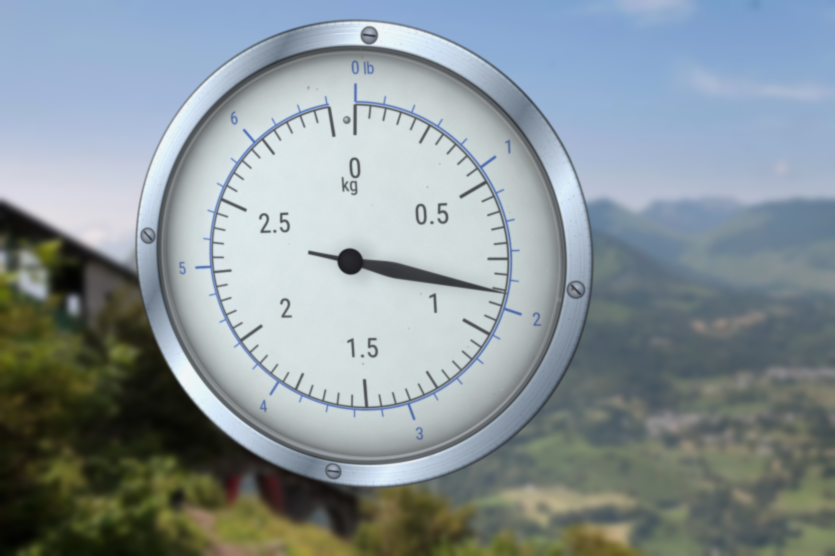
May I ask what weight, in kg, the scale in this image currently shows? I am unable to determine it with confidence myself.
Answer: 0.85 kg
